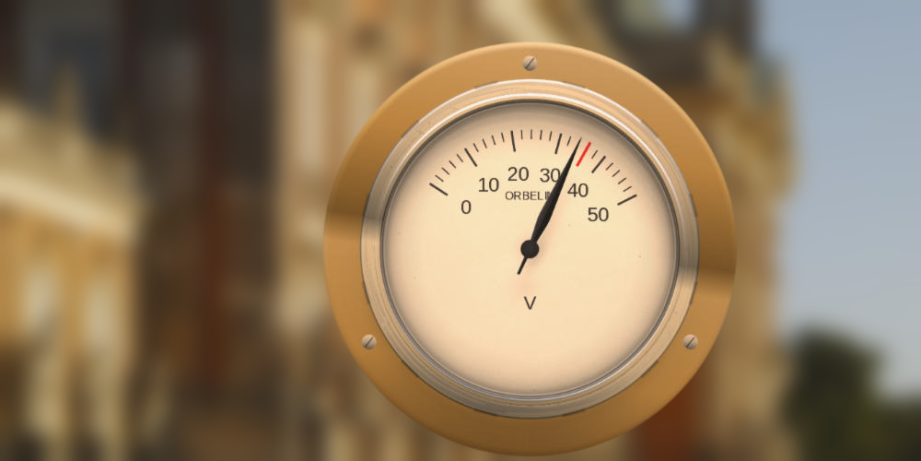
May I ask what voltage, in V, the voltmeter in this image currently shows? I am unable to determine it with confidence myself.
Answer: 34 V
